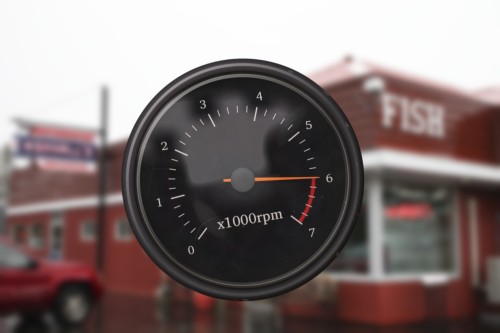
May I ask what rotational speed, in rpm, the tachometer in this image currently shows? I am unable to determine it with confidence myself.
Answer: 6000 rpm
